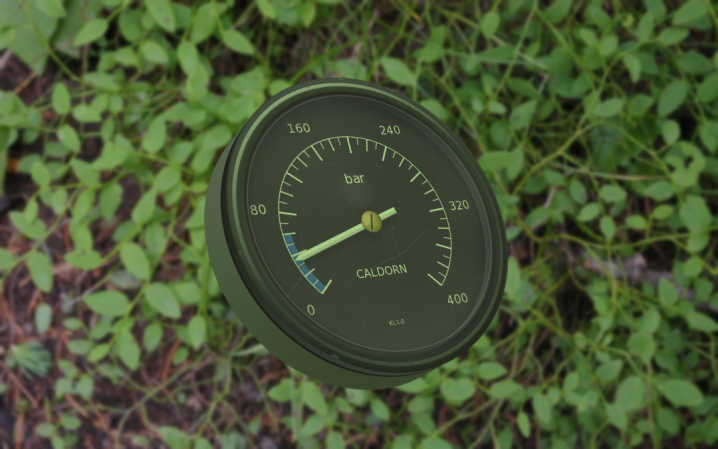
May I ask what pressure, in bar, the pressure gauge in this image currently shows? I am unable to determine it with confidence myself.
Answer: 35 bar
